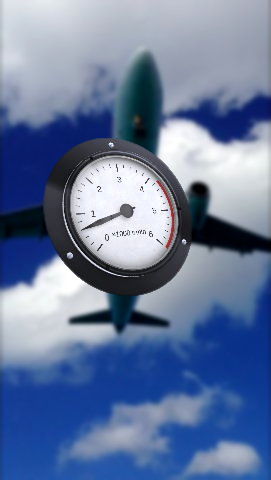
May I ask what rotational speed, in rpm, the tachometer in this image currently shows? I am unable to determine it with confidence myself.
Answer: 600 rpm
